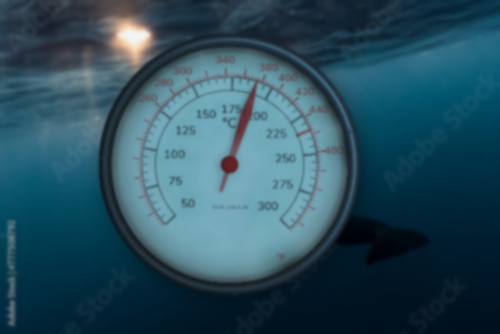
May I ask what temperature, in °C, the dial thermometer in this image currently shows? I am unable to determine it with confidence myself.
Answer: 190 °C
